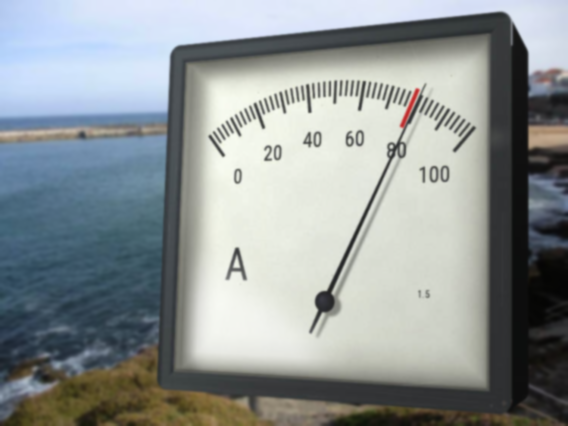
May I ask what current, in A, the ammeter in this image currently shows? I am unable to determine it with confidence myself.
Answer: 80 A
